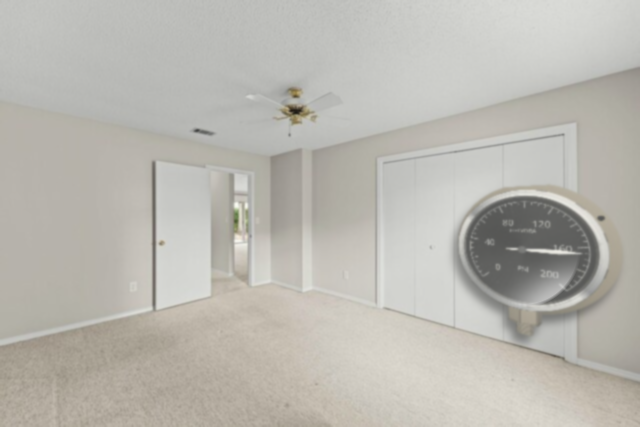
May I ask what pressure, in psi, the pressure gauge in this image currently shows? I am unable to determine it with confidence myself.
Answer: 165 psi
